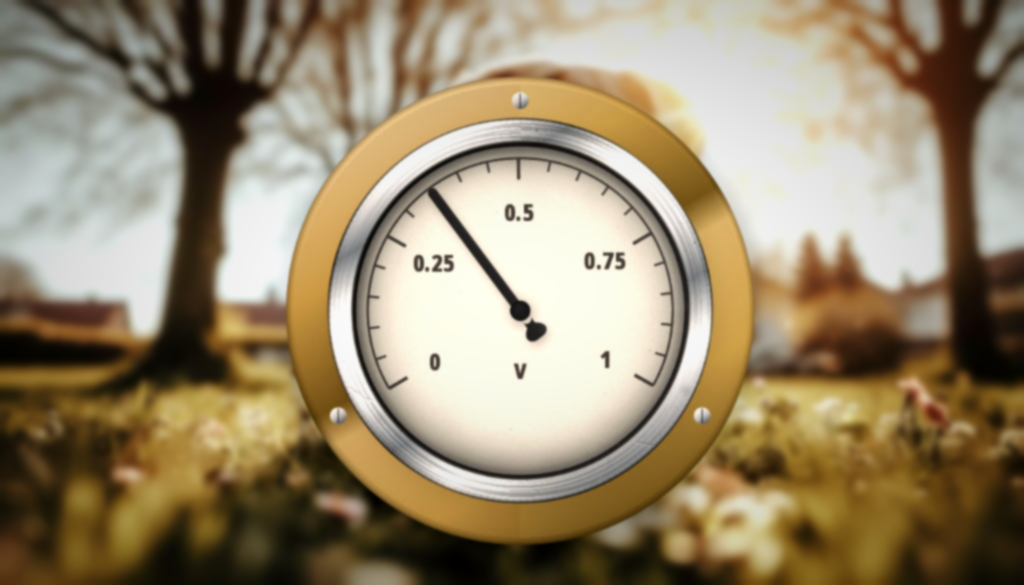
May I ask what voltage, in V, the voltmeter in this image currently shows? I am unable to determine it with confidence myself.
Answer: 0.35 V
